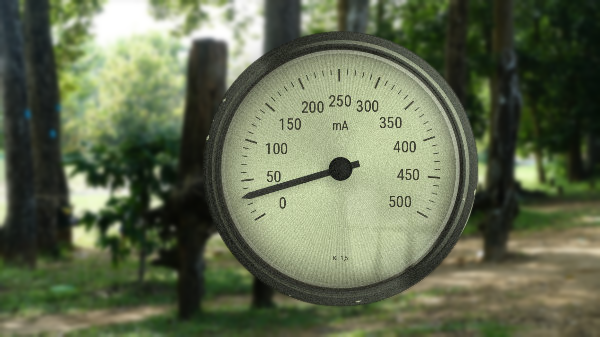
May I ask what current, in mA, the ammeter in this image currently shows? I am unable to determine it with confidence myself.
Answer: 30 mA
